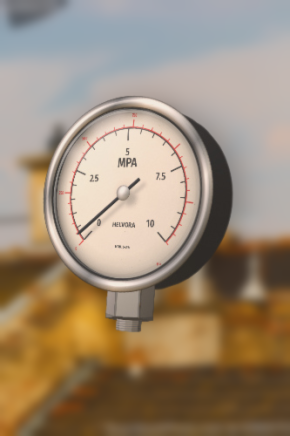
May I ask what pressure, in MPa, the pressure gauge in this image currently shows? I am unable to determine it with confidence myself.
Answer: 0.25 MPa
